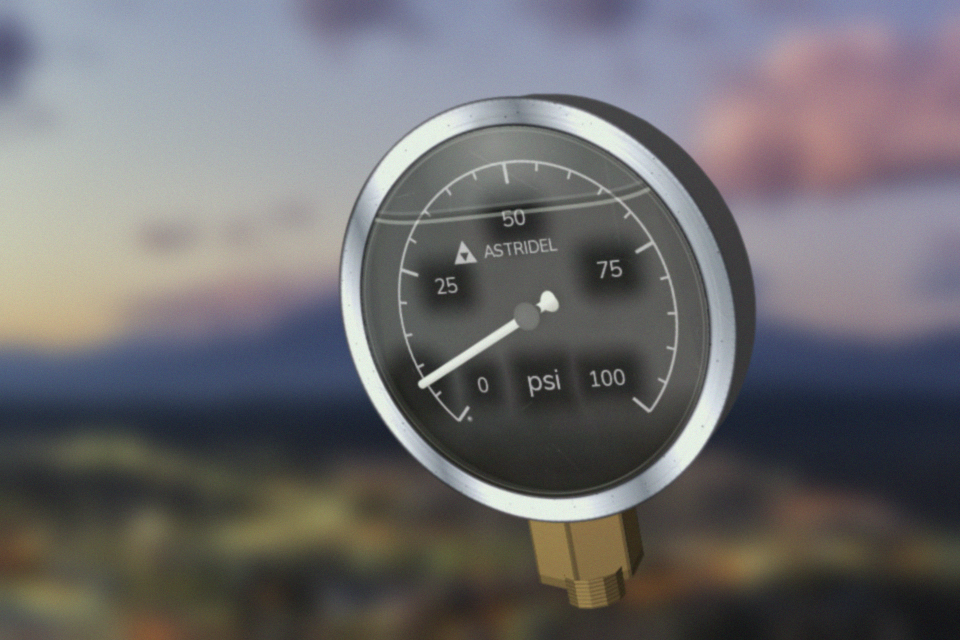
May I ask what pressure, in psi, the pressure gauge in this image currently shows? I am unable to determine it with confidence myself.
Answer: 7.5 psi
